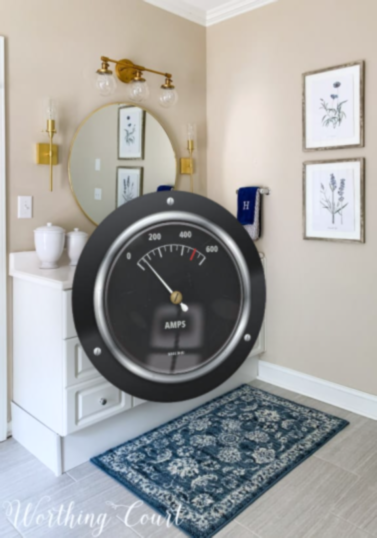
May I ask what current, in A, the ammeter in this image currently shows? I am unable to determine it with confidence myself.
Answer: 50 A
